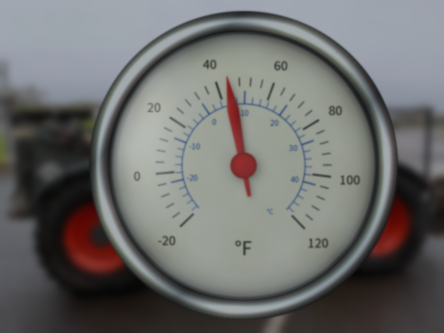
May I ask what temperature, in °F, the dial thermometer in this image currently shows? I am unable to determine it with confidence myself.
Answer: 44 °F
